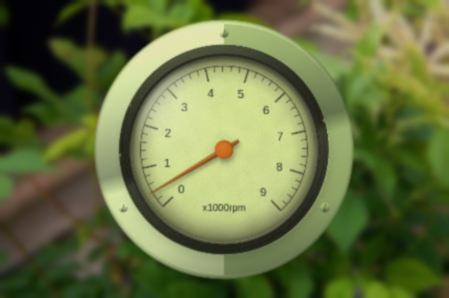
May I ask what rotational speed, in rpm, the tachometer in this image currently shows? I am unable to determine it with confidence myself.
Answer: 400 rpm
